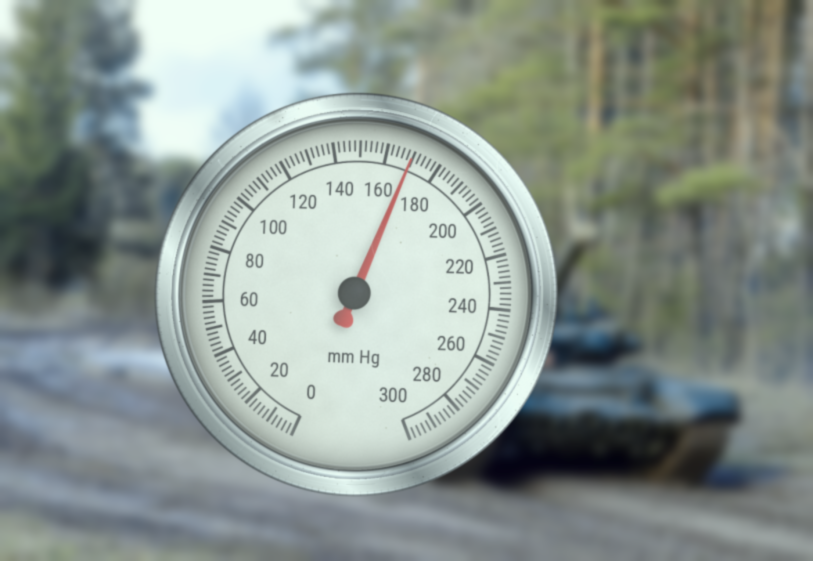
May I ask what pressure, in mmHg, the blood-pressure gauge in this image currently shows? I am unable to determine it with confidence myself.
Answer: 170 mmHg
